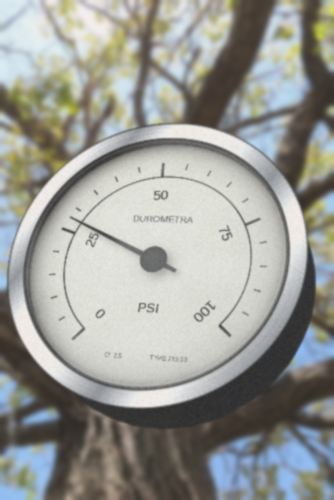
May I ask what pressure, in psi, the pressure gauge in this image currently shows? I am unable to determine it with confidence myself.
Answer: 27.5 psi
